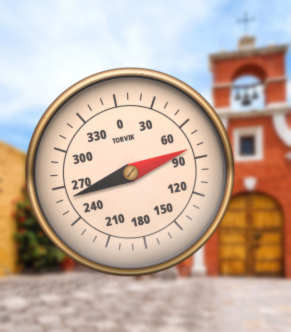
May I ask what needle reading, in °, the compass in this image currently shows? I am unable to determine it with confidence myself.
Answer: 80 °
